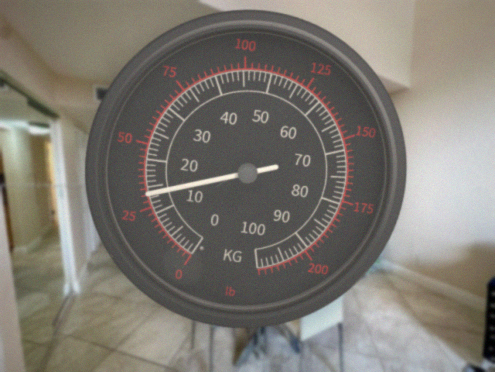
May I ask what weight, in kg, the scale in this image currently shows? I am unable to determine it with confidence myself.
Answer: 14 kg
